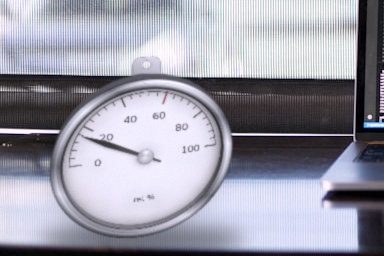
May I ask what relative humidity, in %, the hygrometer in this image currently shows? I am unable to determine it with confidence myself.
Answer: 16 %
